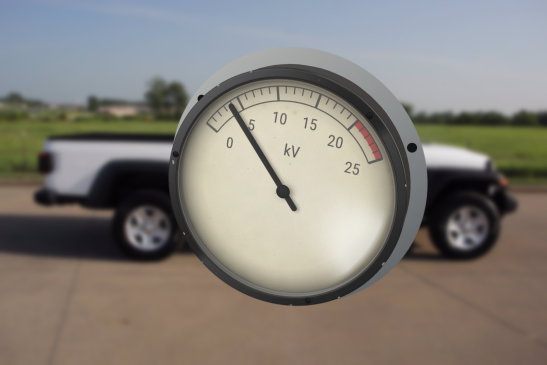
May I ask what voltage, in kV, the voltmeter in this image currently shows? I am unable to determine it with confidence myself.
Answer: 4 kV
